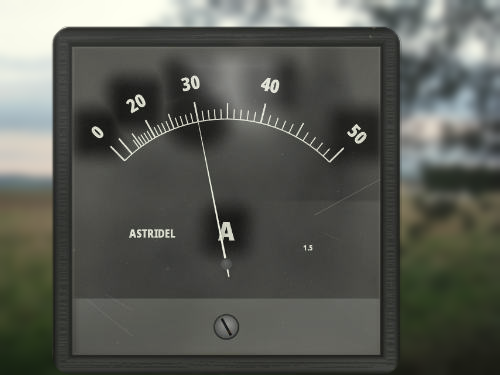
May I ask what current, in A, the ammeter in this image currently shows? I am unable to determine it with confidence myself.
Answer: 30 A
